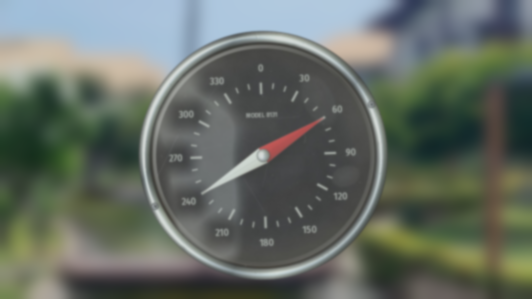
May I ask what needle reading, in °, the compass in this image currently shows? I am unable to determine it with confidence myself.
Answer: 60 °
